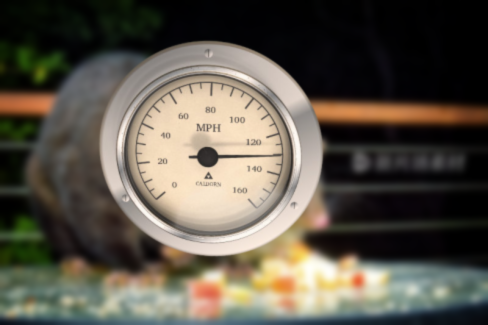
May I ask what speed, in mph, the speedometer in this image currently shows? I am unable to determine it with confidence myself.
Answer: 130 mph
